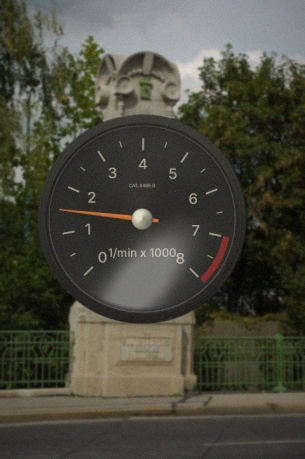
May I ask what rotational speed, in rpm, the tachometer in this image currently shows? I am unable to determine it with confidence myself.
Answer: 1500 rpm
